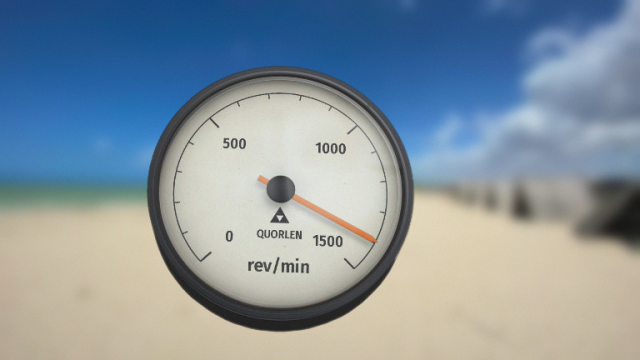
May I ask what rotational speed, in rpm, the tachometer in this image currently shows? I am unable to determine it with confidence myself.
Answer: 1400 rpm
